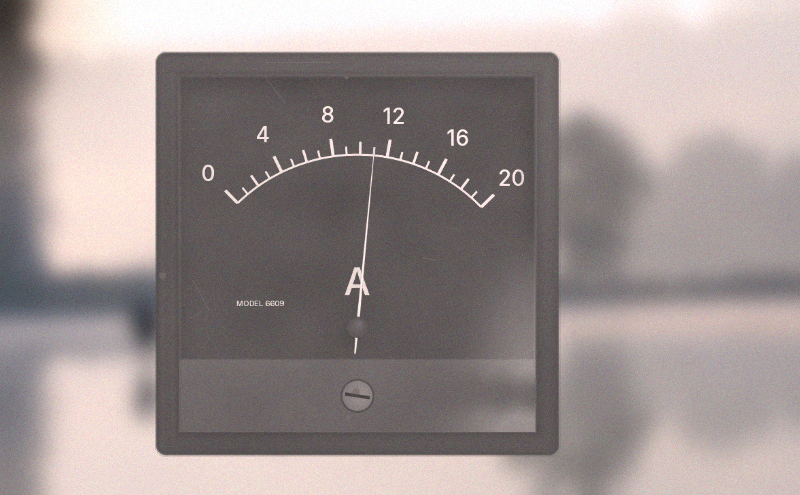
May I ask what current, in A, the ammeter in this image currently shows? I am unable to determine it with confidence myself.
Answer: 11 A
